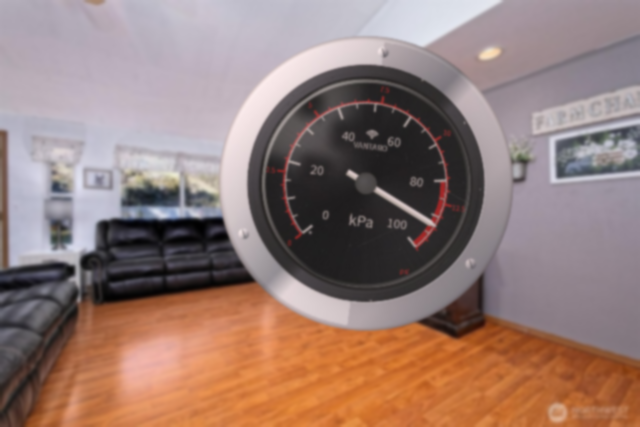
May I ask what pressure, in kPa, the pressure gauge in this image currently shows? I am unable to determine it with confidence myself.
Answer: 92.5 kPa
